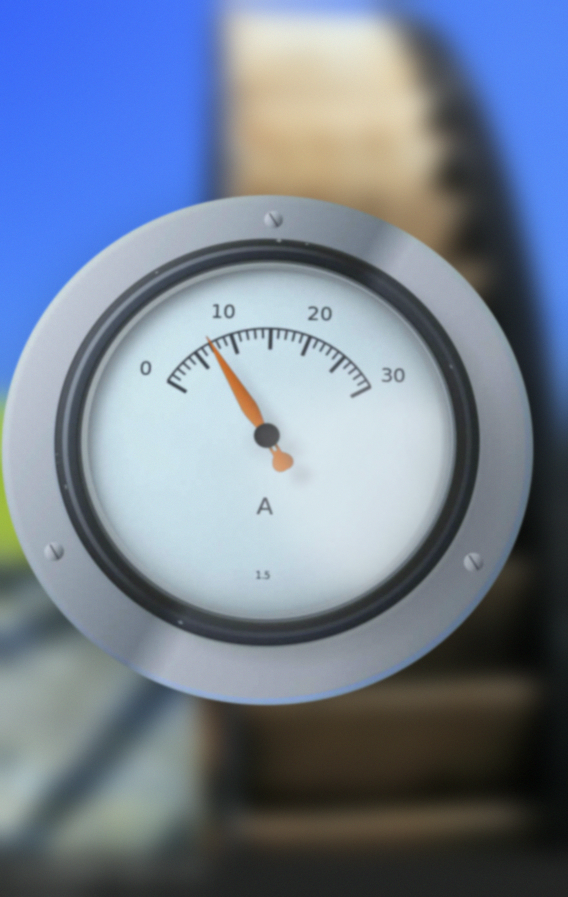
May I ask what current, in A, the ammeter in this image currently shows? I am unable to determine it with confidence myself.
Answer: 7 A
